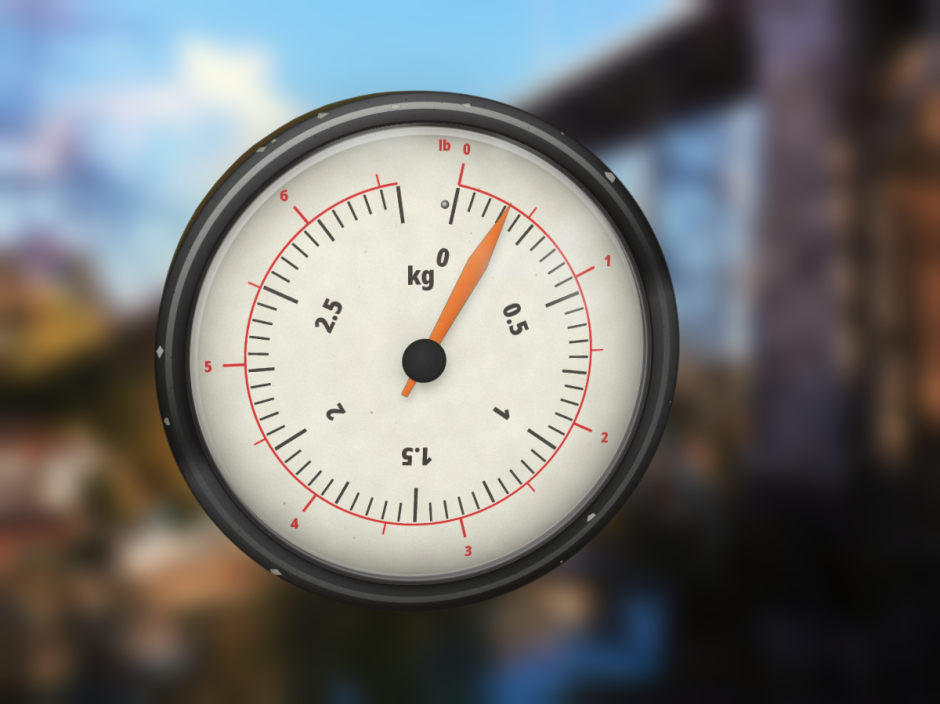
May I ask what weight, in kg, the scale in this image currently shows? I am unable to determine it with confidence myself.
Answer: 0.15 kg
